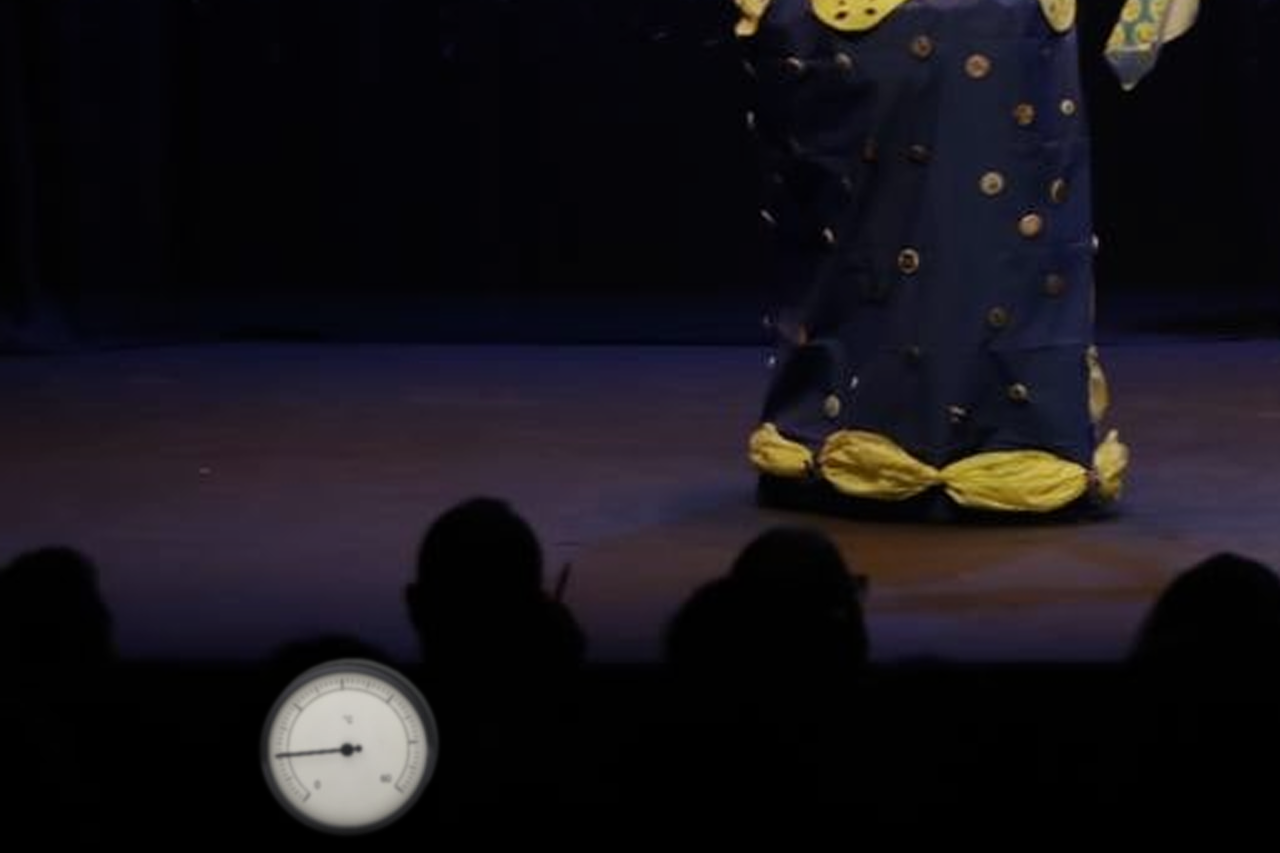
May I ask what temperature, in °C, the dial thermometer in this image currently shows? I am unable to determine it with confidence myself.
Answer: 10 °C
